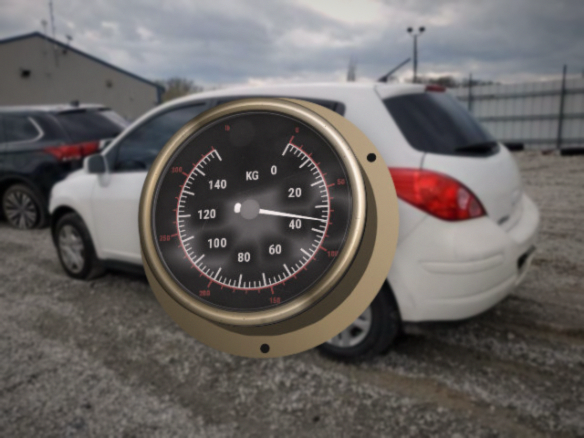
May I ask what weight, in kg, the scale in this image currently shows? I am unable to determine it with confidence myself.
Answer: 36 kg
